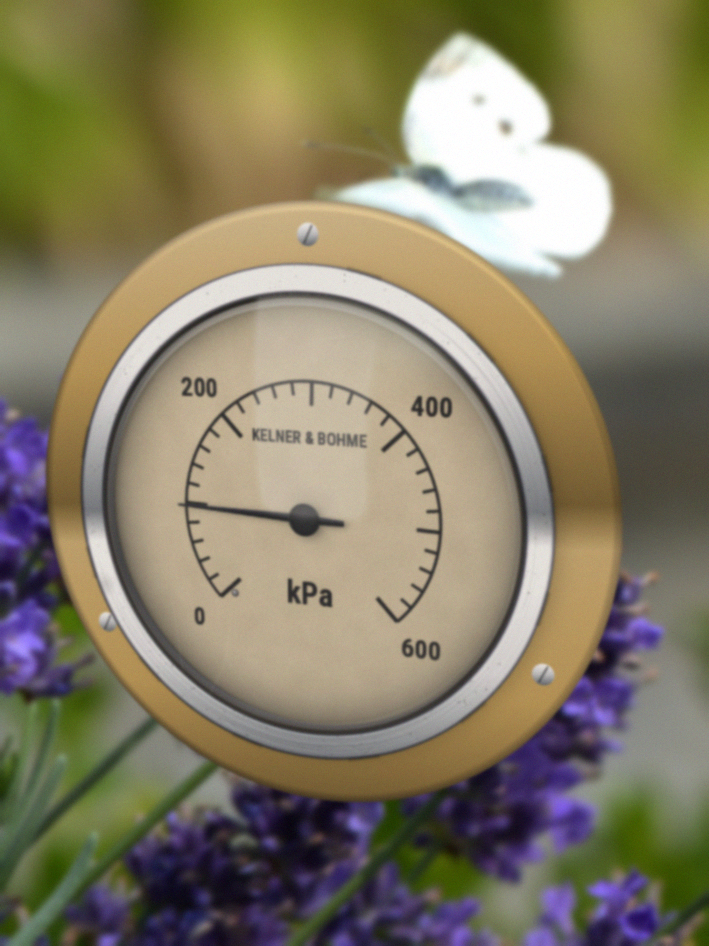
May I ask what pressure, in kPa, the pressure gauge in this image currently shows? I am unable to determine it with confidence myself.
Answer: 100 kPa
